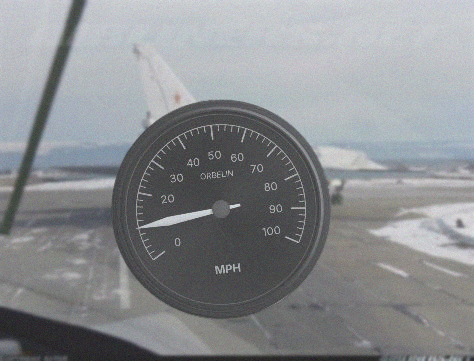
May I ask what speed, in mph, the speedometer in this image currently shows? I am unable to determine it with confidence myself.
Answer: 10 mph
